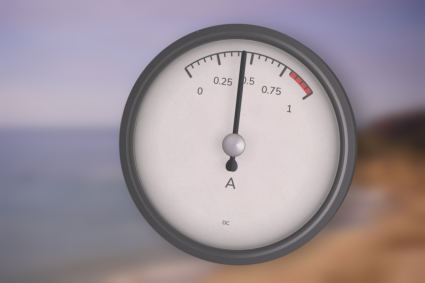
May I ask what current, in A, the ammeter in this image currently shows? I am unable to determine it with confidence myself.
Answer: 0.45 A
